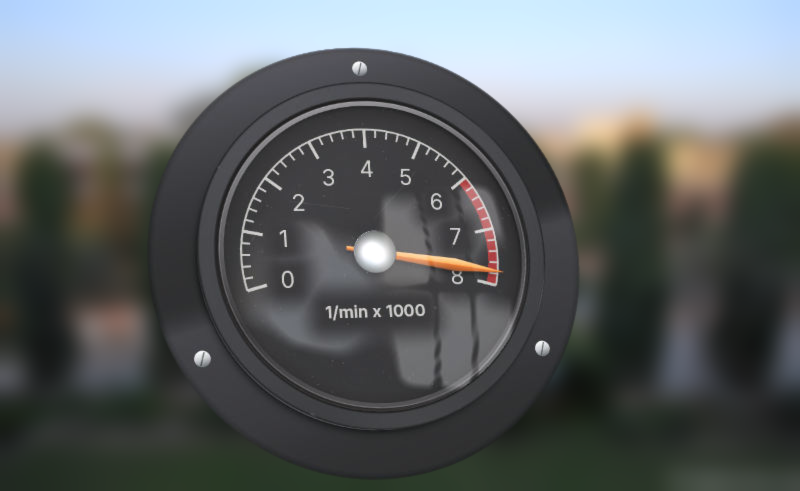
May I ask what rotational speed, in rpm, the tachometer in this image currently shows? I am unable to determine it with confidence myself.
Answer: 7800 rpm
